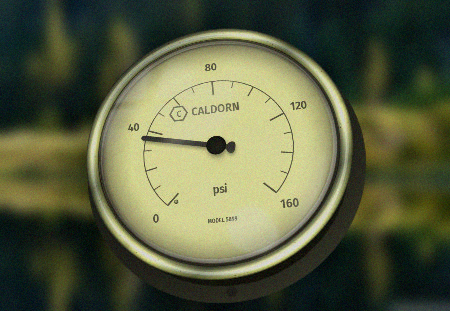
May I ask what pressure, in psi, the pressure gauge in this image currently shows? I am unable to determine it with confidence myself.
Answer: 35 psi
